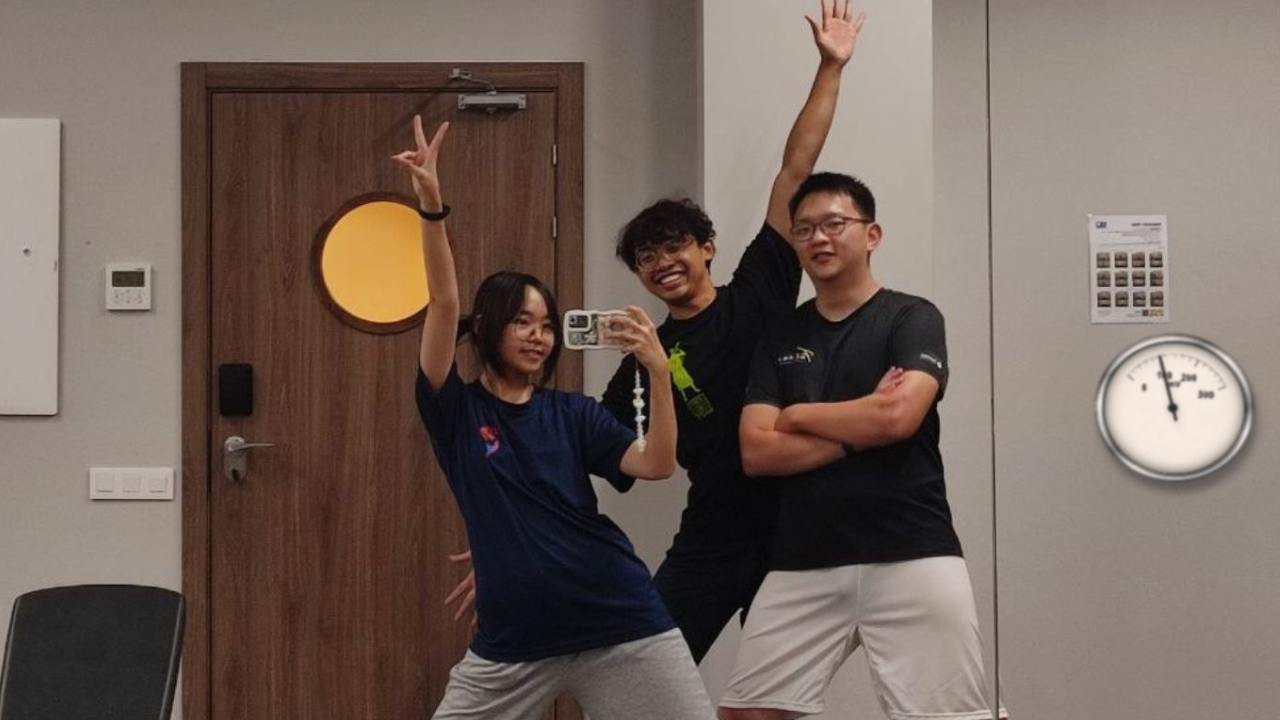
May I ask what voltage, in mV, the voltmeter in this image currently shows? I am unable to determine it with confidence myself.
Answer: 100 mV
